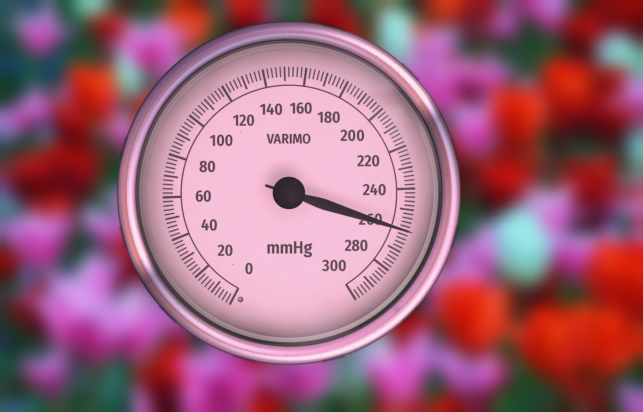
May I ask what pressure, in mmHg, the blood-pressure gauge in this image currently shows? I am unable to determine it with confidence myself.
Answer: 260 mmHg
